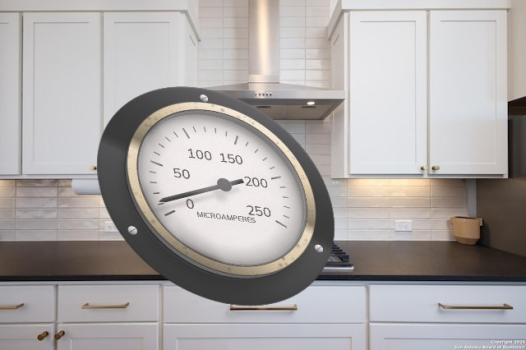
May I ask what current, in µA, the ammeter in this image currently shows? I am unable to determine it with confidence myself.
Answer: 10 µA
